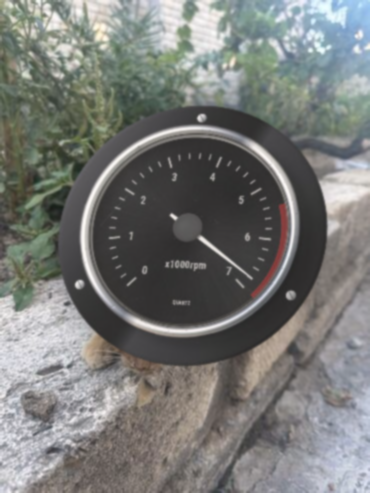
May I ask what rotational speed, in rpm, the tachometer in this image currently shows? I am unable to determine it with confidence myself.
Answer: 6800 rpm
